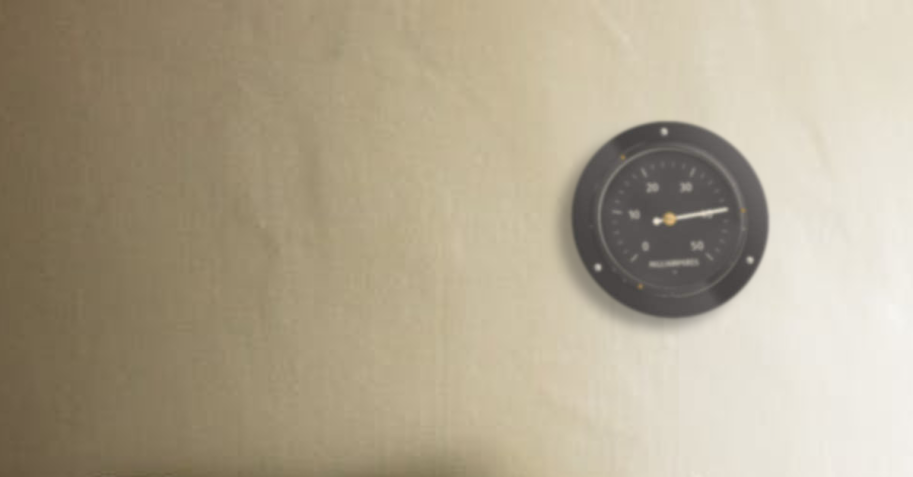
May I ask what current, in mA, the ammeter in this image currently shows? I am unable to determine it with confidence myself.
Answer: 40 mA
